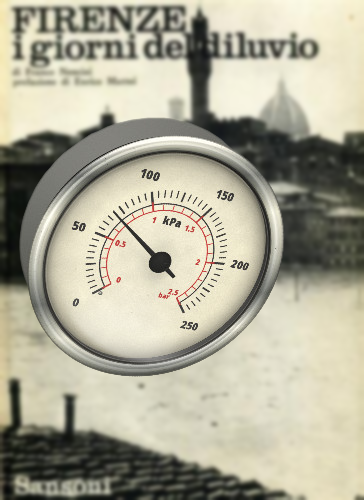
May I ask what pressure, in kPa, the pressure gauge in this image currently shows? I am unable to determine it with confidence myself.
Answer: 70 kPa
